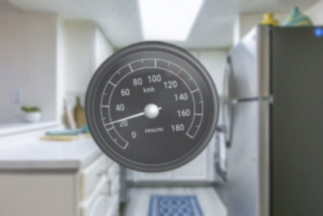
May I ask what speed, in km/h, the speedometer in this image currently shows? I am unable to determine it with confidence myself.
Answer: 25 km/h
